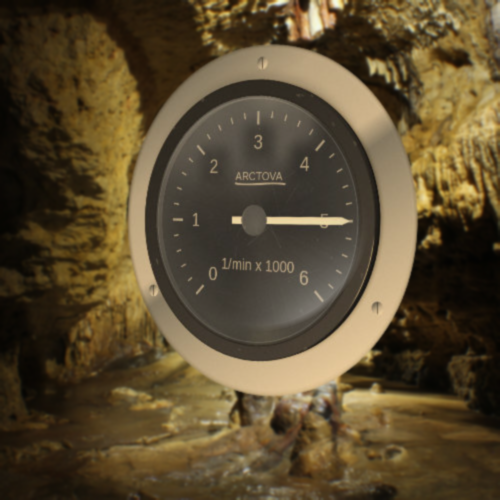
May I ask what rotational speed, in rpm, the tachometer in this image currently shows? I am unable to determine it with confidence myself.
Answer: 5000 rpm
